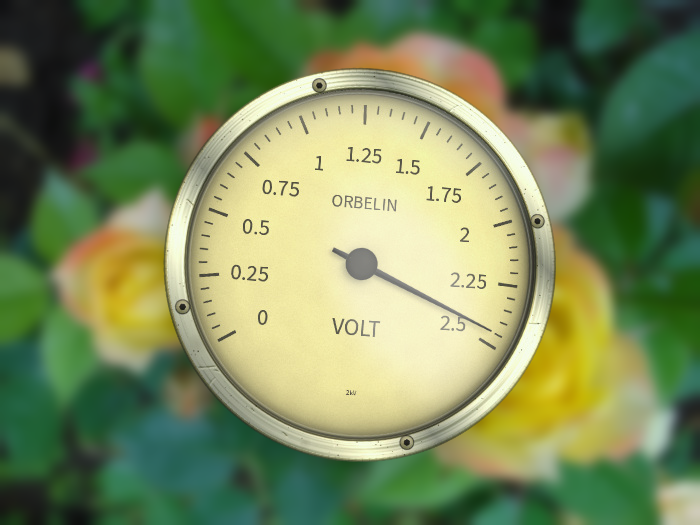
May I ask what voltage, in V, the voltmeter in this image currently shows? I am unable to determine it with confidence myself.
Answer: 2.45 V
